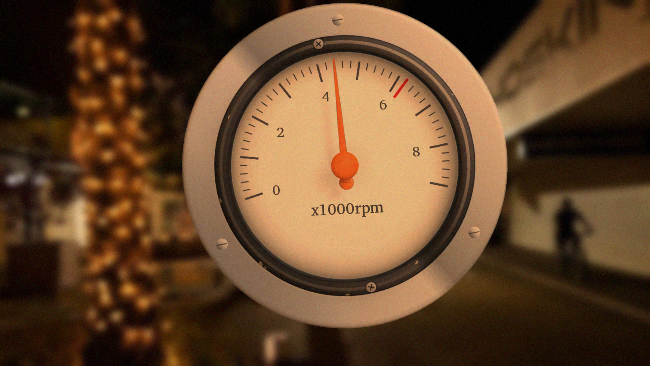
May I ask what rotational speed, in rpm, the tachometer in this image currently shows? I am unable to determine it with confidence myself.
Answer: 4400 rpm
